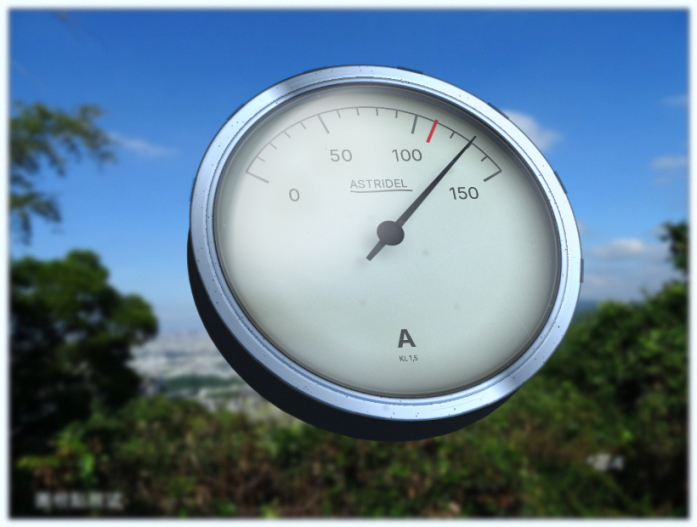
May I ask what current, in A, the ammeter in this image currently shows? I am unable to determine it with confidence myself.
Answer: 130 A
